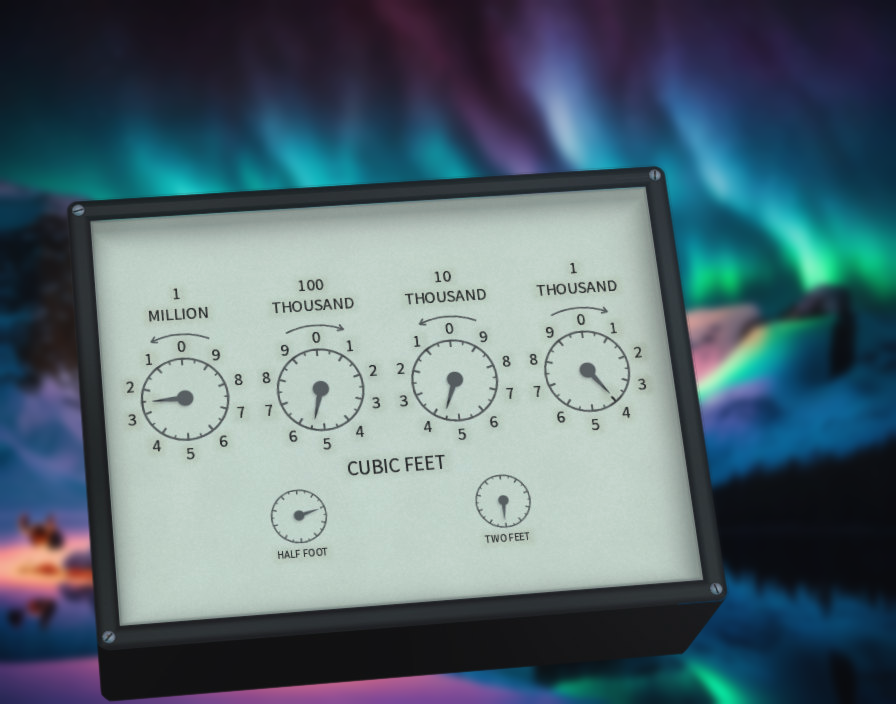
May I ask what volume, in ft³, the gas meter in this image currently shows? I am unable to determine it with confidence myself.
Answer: 254400 ft³
